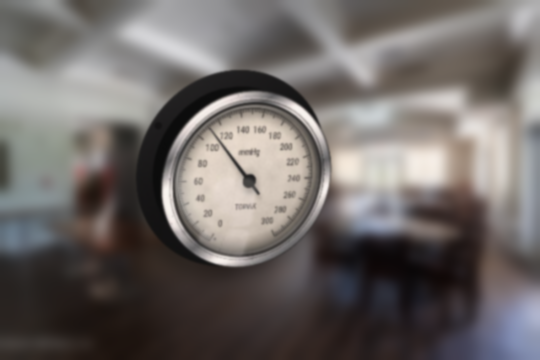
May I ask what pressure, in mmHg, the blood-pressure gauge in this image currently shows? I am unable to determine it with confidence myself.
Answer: 110 mmHg
